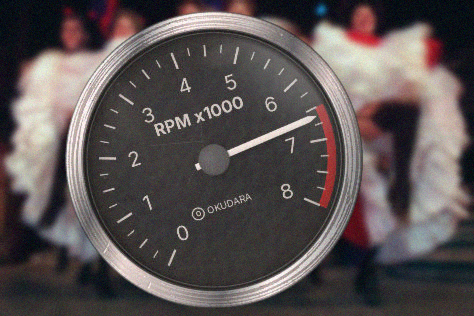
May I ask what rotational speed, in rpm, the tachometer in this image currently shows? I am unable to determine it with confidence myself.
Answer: 6625 rpm
